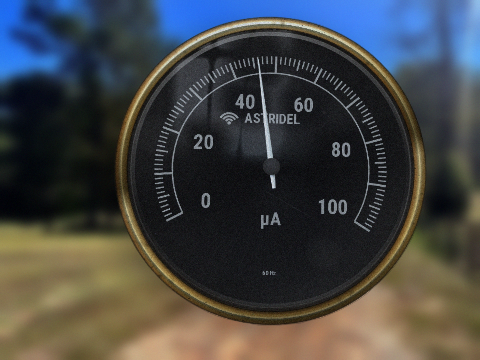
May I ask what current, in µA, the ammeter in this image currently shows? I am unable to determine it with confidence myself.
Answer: 46 µA
